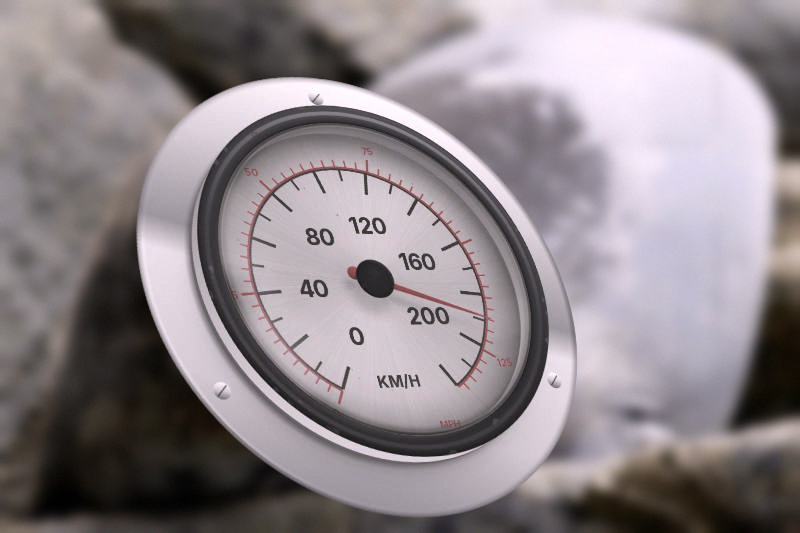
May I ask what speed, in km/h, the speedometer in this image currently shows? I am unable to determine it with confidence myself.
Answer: 190 km/h
